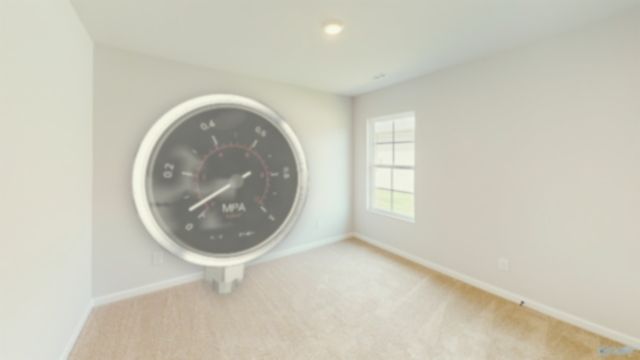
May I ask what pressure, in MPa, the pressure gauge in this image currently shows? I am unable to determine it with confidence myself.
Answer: 0.05 MPa
